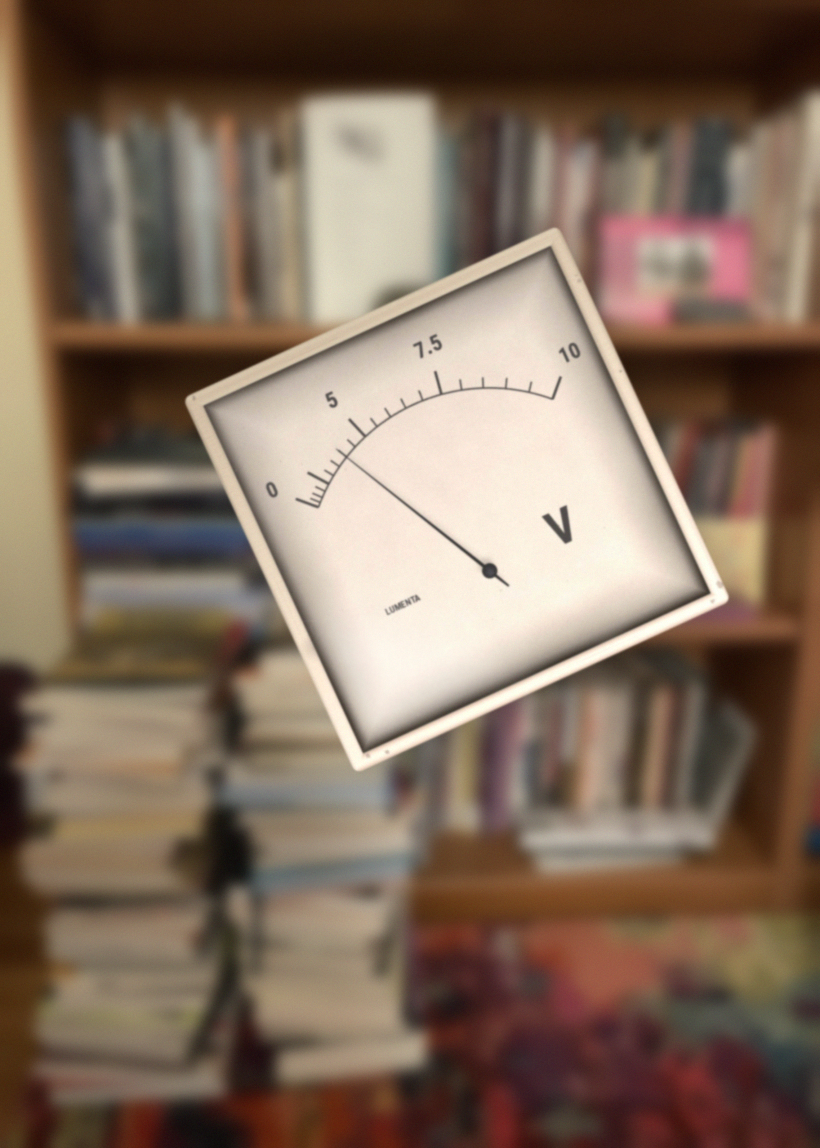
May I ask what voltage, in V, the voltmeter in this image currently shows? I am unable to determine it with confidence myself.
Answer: 4 V
